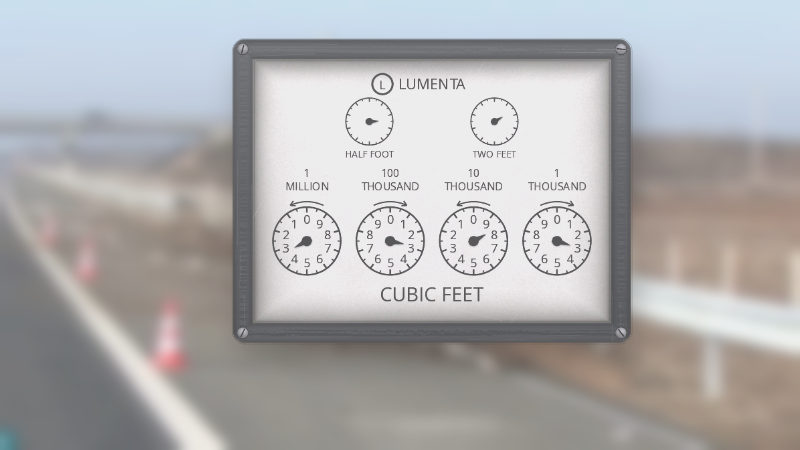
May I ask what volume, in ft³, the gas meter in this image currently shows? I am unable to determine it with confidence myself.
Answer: 328300 ft³
